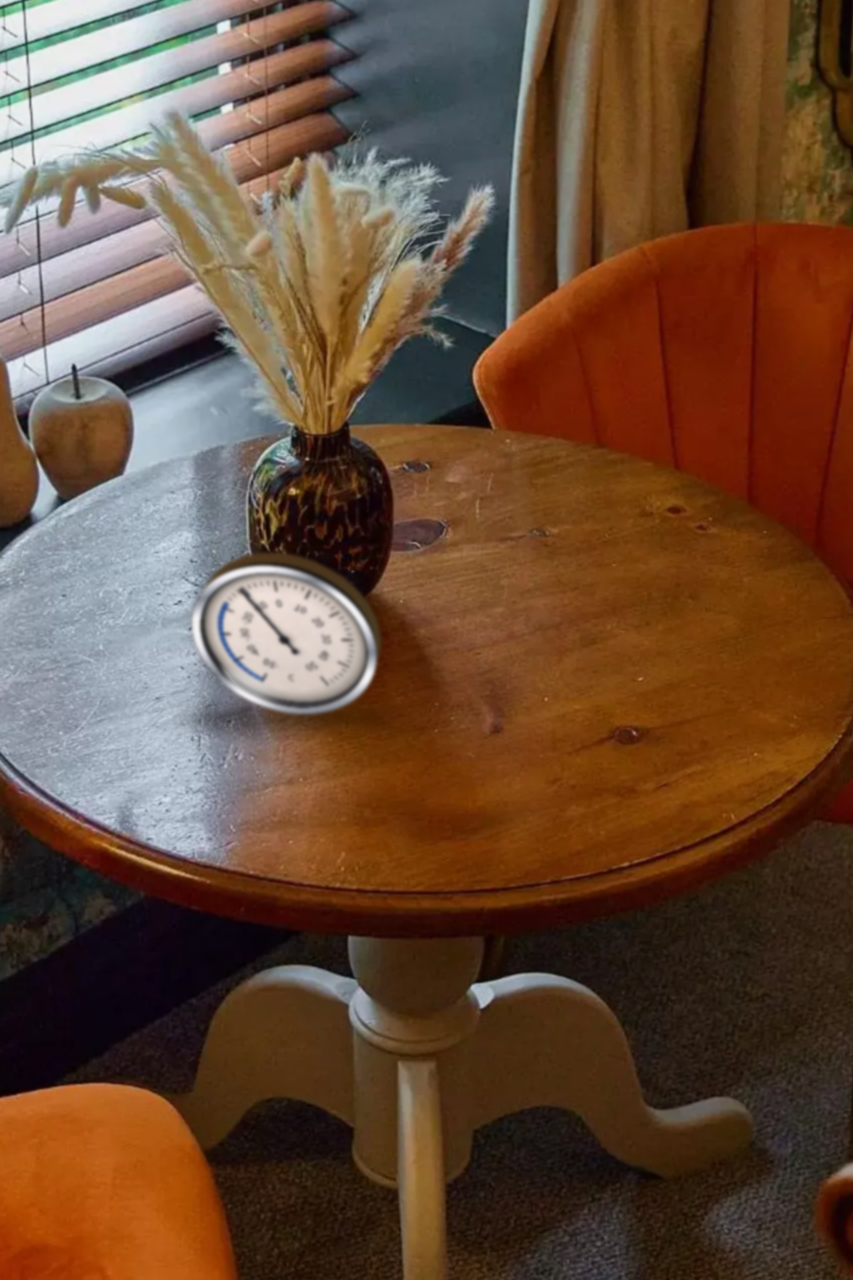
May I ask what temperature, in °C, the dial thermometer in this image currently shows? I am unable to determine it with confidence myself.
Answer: -10 °C
